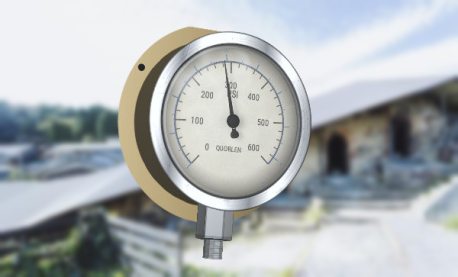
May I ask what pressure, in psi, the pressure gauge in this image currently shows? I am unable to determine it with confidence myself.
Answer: 280 psi
